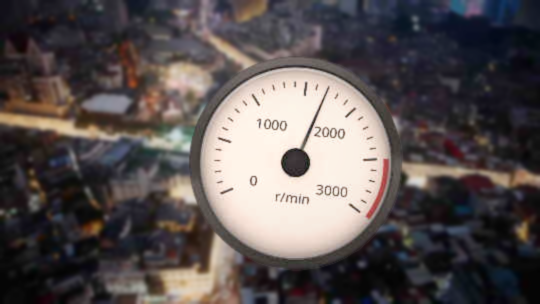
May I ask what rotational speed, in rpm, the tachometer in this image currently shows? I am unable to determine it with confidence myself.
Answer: 1700 rpm
